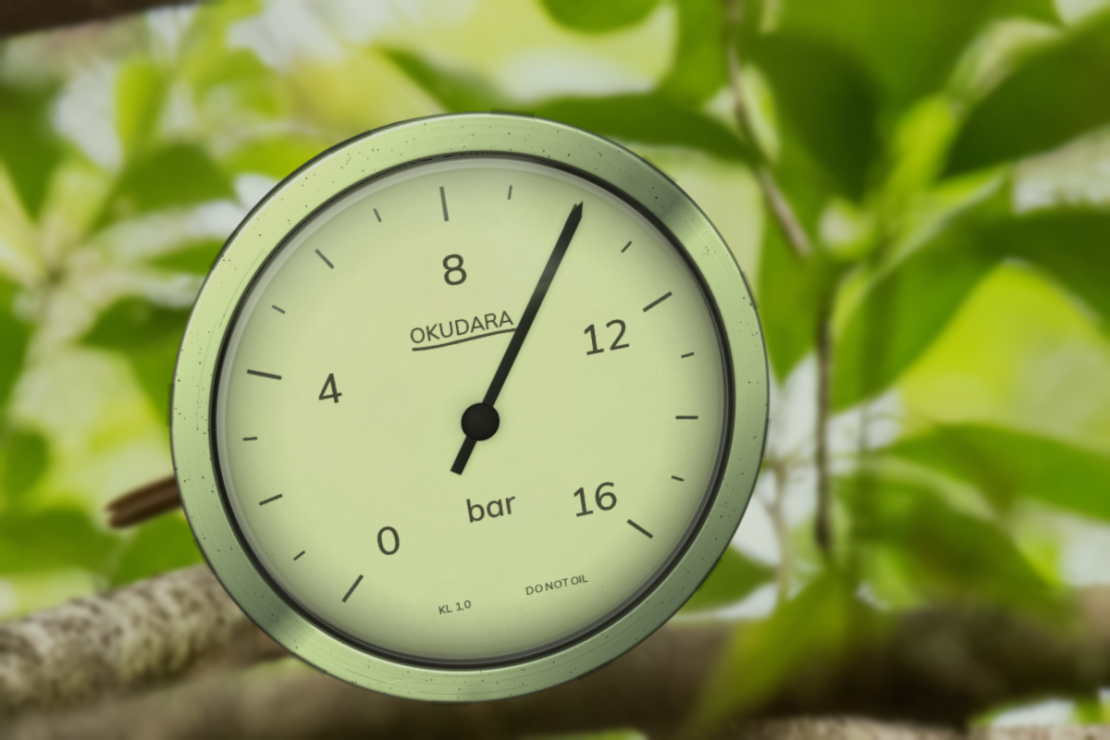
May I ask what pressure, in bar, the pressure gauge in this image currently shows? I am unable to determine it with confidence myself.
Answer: 10 bar
